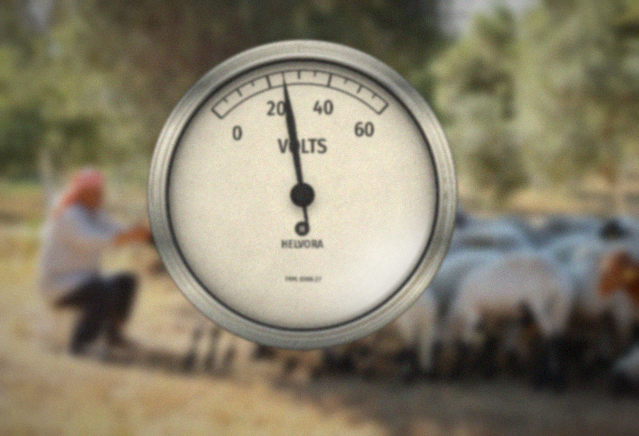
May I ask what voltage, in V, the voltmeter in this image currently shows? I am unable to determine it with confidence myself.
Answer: 25 V
